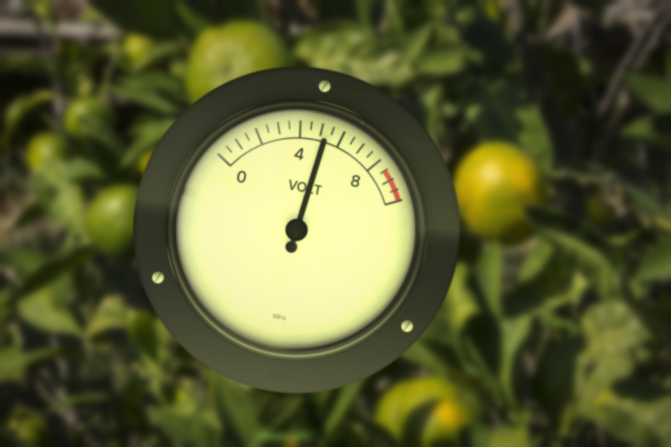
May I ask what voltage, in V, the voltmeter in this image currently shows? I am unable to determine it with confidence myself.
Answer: 5.25 V
